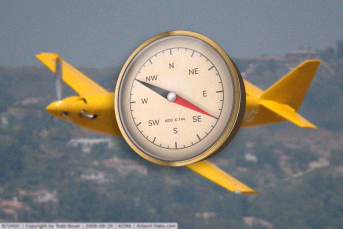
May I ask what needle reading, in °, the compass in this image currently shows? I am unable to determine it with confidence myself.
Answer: 120 °
